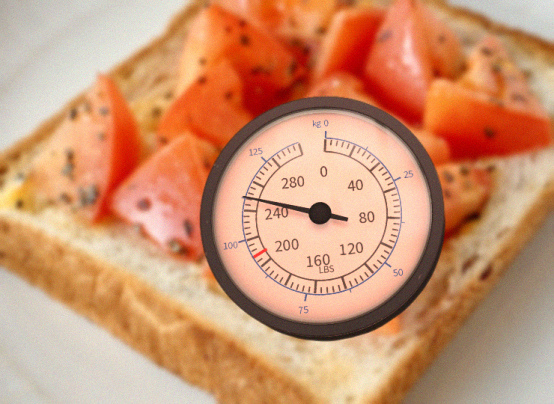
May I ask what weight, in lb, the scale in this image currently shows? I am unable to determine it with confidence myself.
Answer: 248 lb
